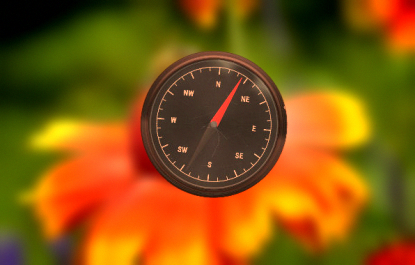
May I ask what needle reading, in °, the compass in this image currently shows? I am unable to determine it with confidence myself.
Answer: 25 °
